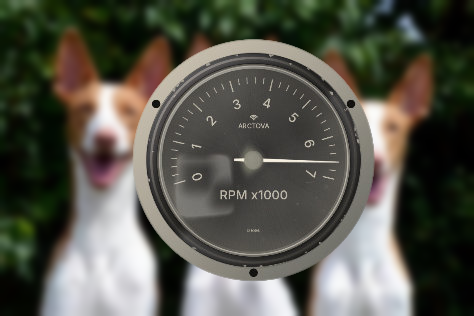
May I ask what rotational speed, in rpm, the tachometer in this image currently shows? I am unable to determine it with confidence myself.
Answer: 6600 rpm
